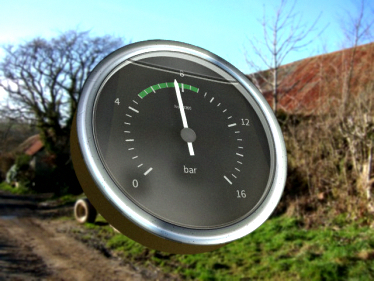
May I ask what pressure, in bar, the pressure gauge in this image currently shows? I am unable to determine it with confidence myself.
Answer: 7.5 bar
